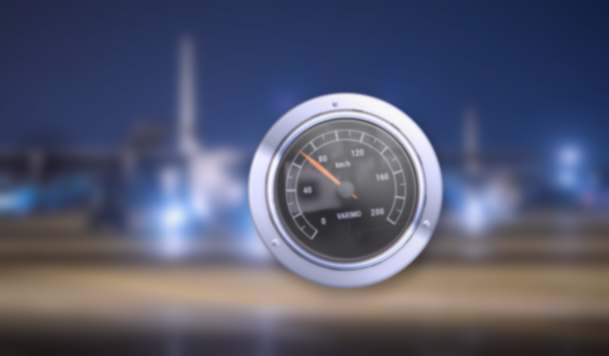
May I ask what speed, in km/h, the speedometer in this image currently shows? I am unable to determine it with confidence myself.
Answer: 70 km/h
